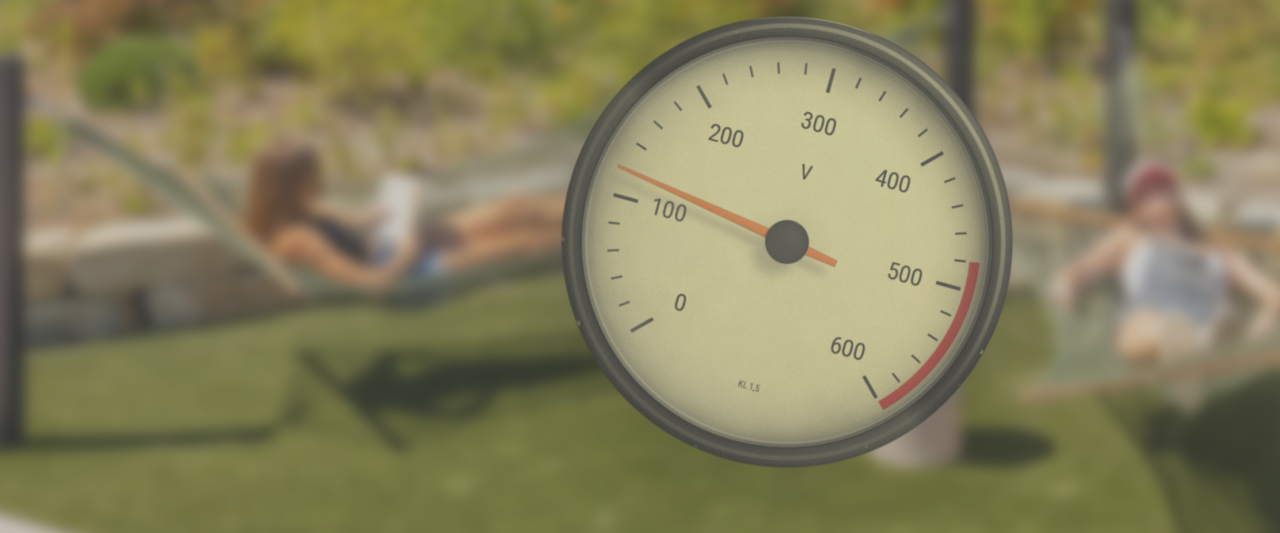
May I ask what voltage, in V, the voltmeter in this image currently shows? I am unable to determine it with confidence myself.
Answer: 120 V
